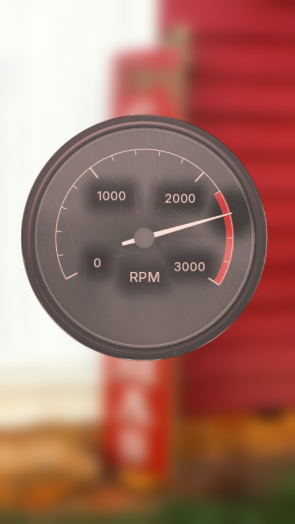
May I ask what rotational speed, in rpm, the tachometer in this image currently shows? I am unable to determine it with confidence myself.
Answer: 2400 rpm
